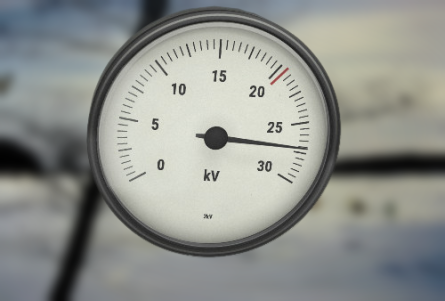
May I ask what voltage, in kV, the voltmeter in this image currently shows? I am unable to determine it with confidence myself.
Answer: 27 kV
